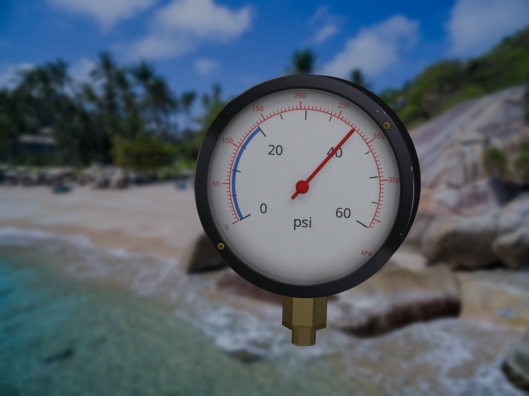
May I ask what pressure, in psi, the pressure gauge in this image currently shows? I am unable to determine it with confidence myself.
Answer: 40 psi
